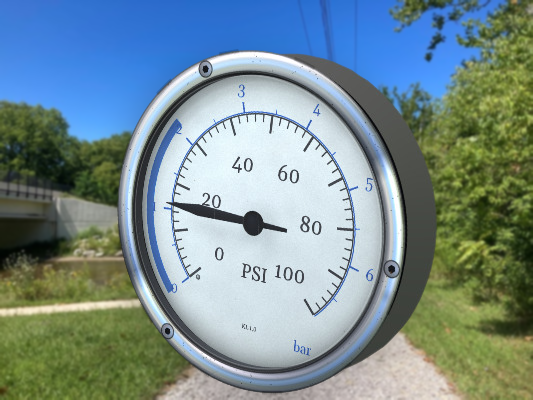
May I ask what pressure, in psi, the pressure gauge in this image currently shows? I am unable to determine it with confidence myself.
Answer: 16 psi
